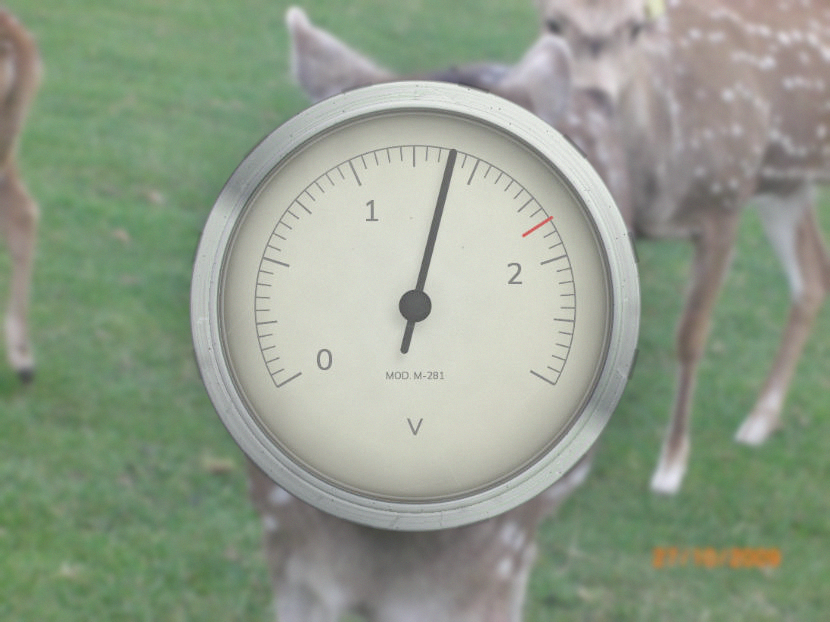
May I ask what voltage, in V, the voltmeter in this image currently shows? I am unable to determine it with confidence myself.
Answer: 1.4 V
